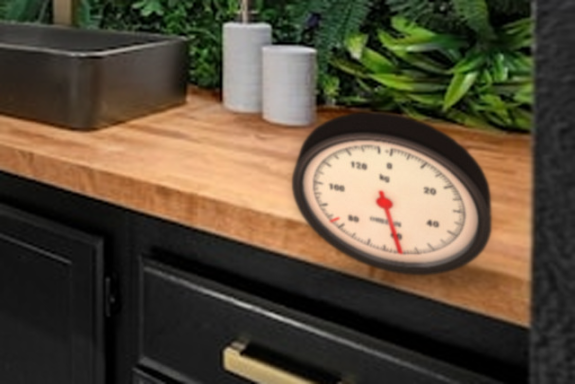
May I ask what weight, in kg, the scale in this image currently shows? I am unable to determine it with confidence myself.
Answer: 60 kg
